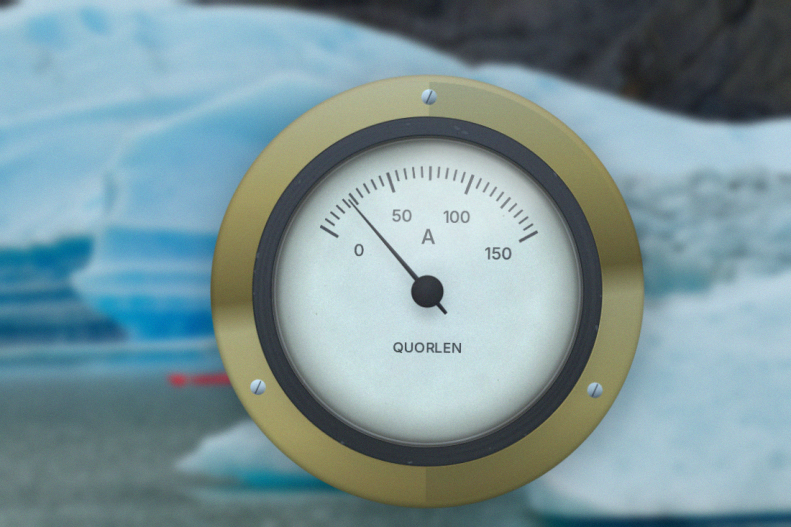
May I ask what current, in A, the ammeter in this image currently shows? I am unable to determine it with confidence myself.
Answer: 22.5 A
